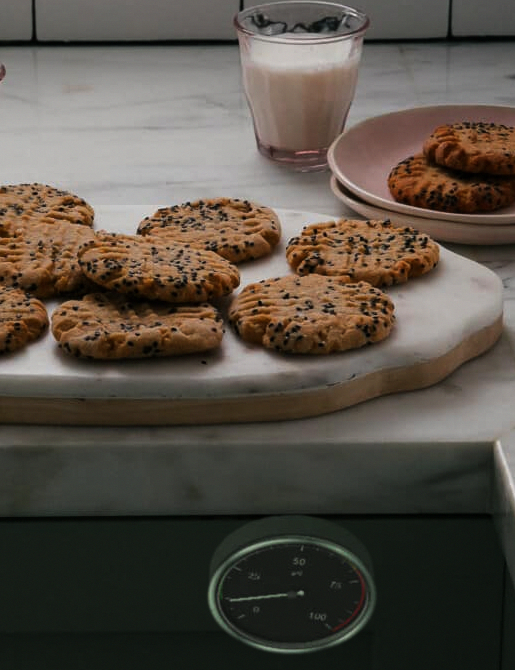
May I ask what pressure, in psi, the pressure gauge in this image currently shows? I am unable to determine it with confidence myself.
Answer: 10 psi
